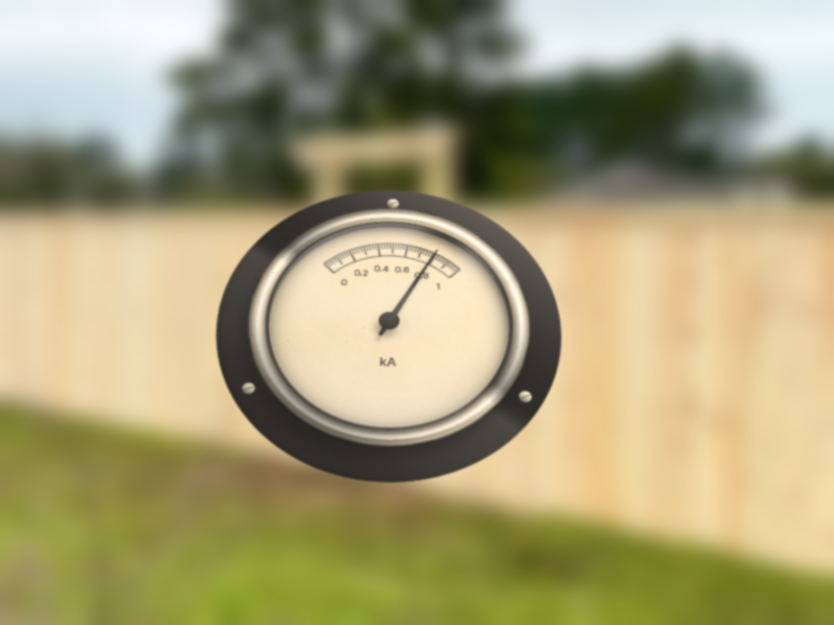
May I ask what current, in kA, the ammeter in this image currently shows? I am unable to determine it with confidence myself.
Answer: 0.8 kA
